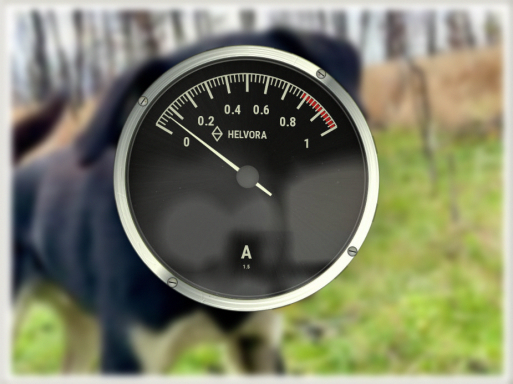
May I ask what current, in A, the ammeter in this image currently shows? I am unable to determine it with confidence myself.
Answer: 0.06 A
